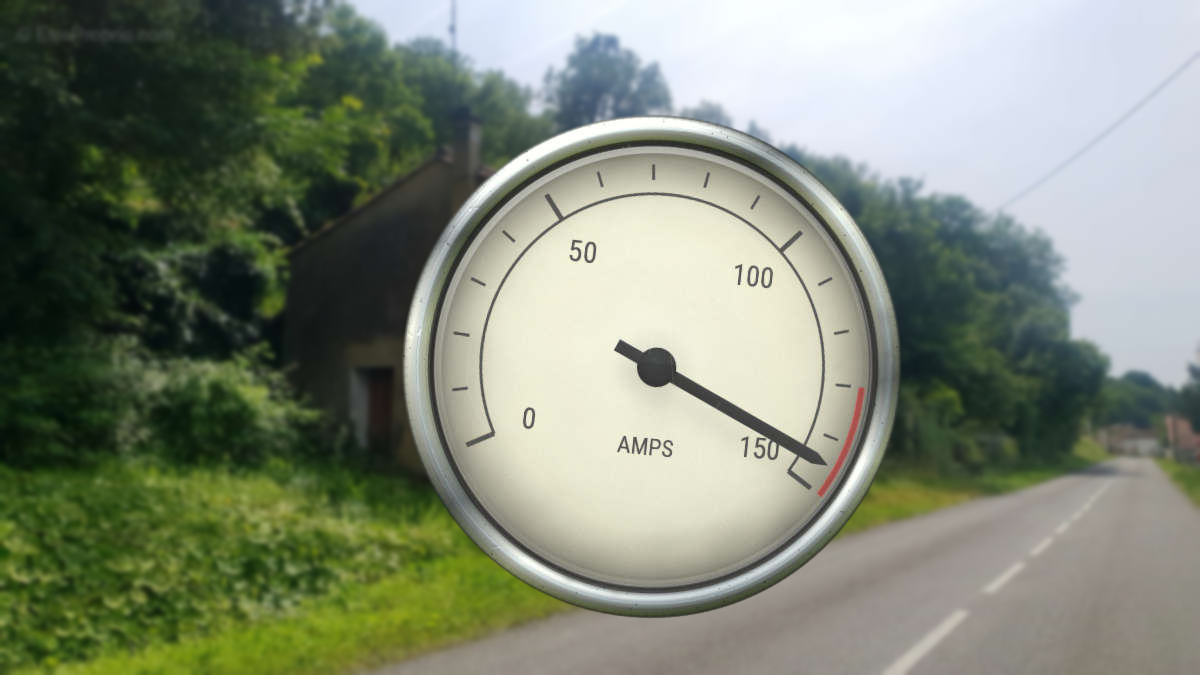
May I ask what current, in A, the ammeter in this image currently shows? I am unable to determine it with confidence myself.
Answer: 145 A
